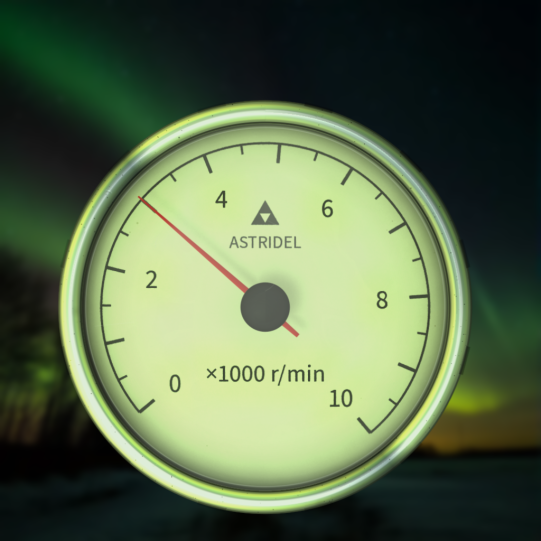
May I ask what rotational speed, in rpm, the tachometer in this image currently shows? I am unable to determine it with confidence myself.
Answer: 3000 rpm
